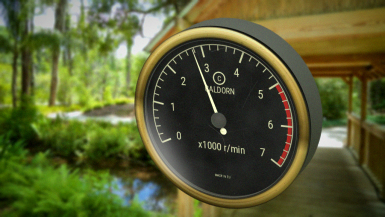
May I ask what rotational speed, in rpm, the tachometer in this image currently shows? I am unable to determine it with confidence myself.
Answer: 2800 rpm
